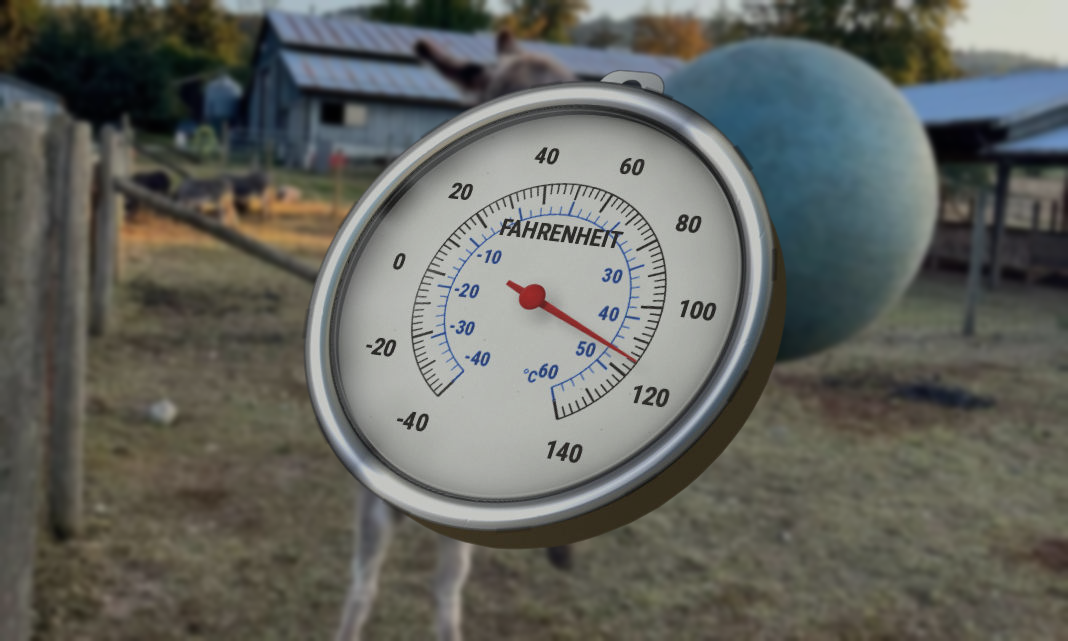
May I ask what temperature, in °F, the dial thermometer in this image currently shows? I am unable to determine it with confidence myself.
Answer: 116 °F
